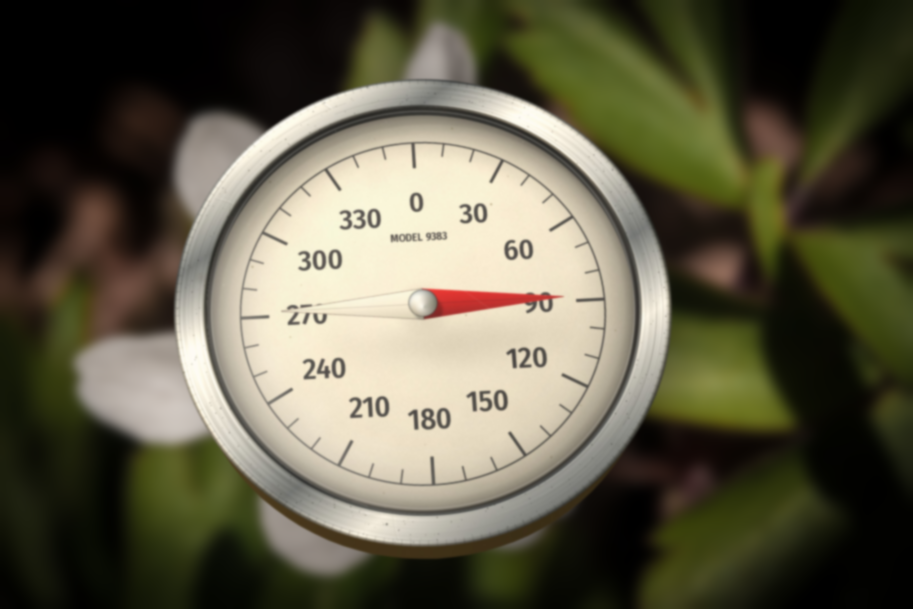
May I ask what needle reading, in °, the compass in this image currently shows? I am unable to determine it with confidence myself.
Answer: 90 °
